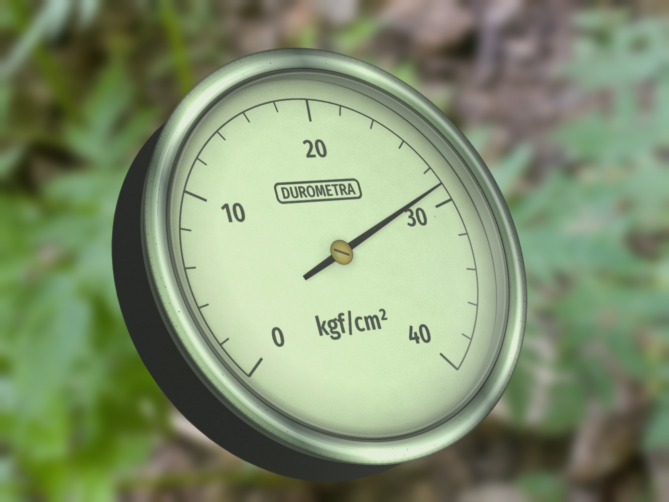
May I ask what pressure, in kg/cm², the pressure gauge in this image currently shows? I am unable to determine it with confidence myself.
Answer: 29 kg/cm²
